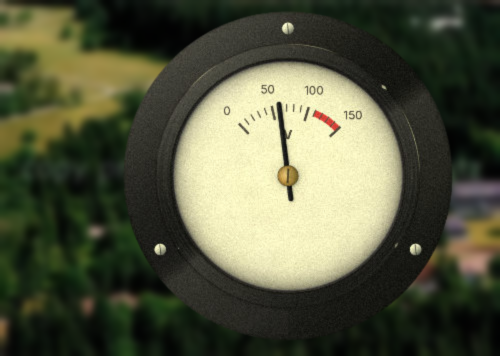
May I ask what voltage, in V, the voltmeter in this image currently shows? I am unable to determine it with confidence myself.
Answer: 60 V
